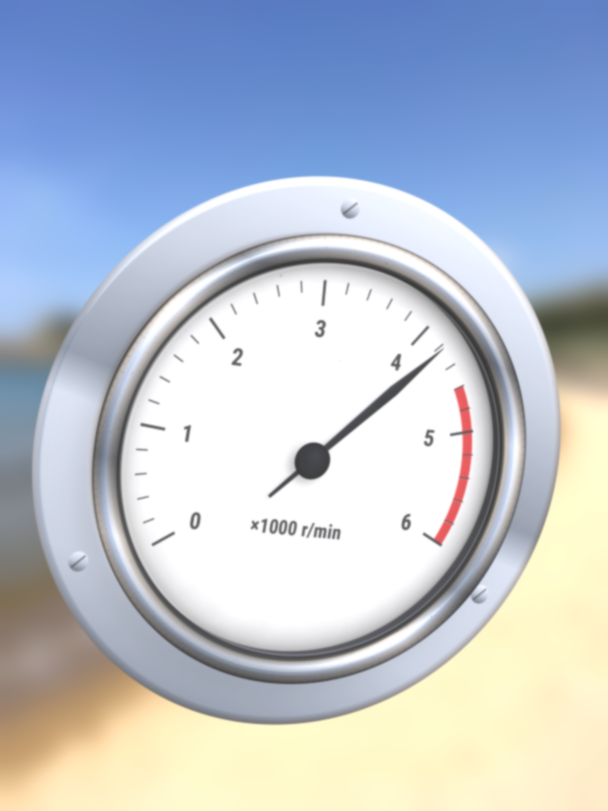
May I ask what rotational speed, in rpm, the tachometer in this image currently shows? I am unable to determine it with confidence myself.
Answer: 4200 rpm
